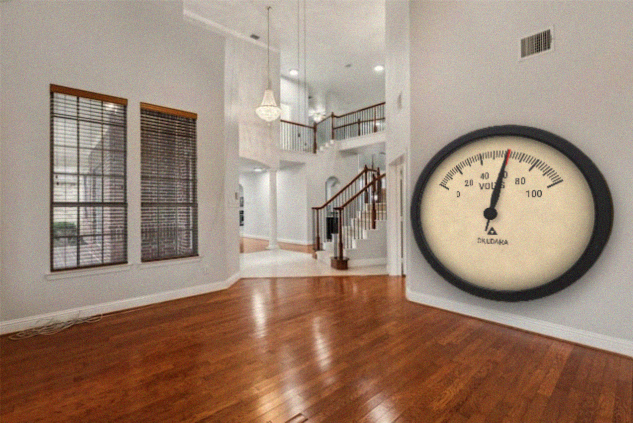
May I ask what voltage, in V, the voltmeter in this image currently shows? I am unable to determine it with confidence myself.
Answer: 60 V
